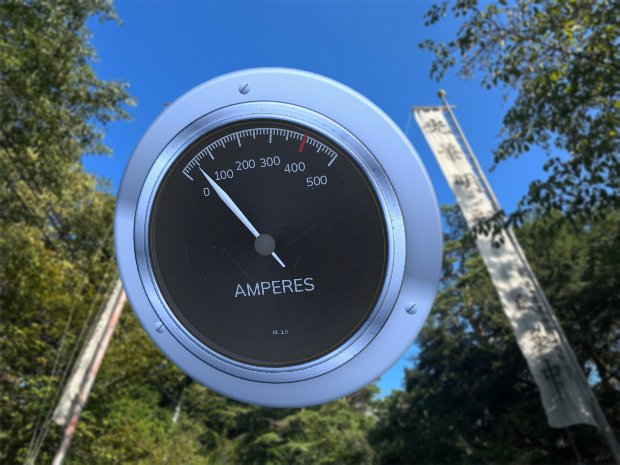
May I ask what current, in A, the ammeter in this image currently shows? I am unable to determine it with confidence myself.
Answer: 50 A
